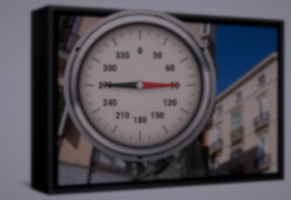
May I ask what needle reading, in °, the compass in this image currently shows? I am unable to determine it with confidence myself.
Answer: 90 °
